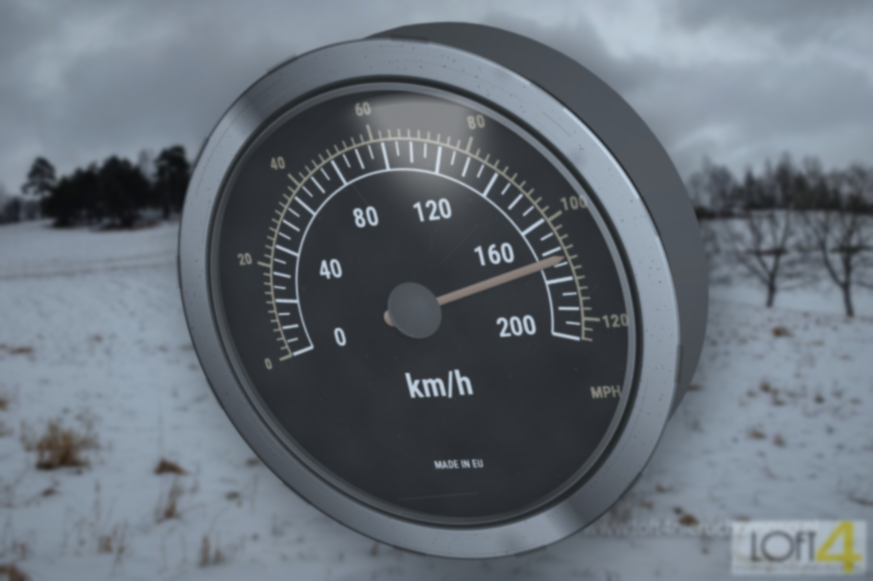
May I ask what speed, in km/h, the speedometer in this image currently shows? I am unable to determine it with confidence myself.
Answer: 172.5 km/h
